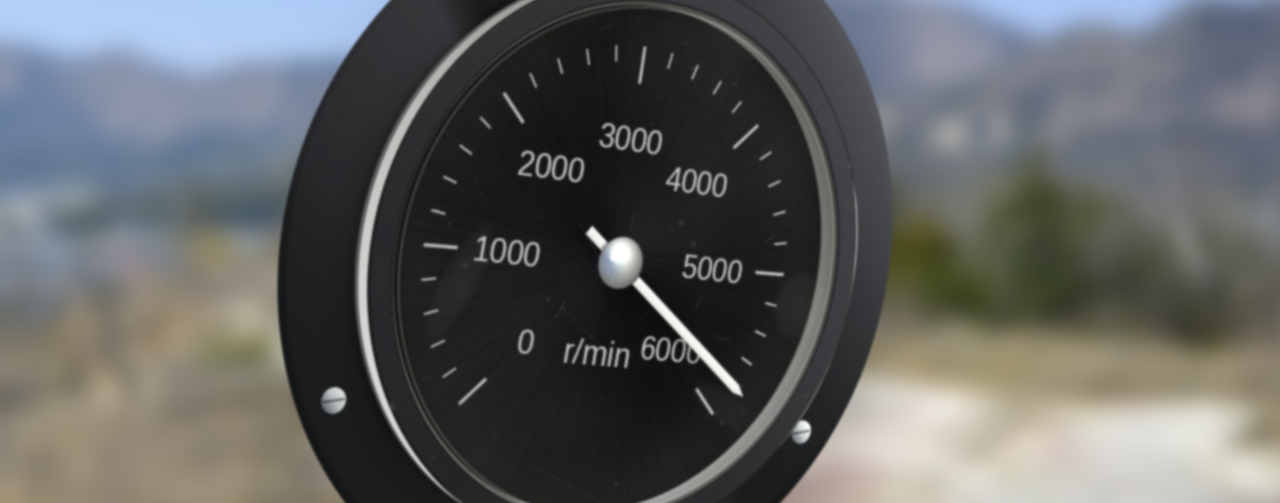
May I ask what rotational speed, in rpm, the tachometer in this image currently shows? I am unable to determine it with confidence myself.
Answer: 5800 rpm
